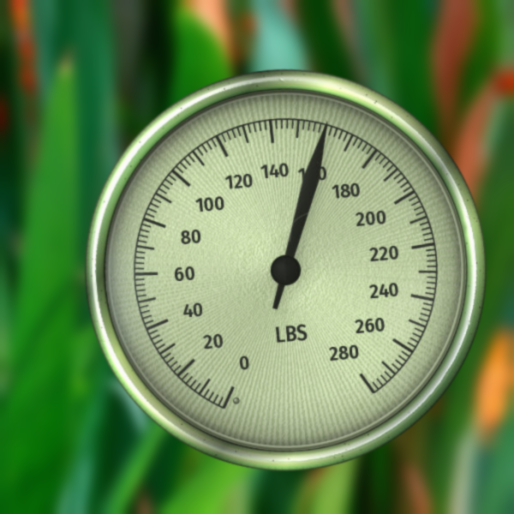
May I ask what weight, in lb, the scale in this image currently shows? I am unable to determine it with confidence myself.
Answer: 160 lb
